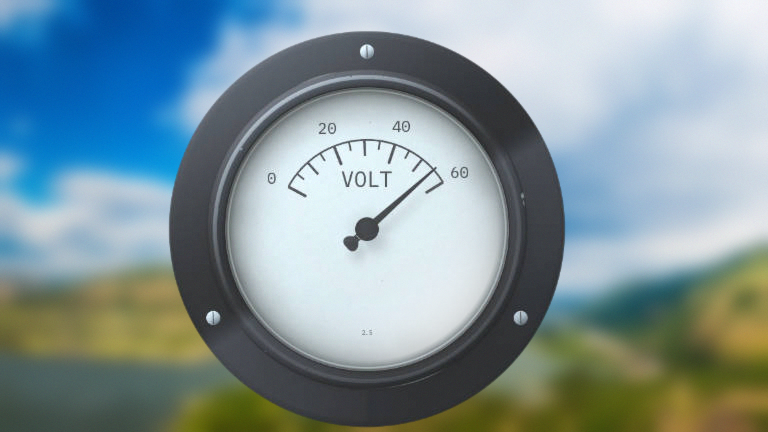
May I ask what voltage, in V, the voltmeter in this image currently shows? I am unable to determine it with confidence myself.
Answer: 55 V
